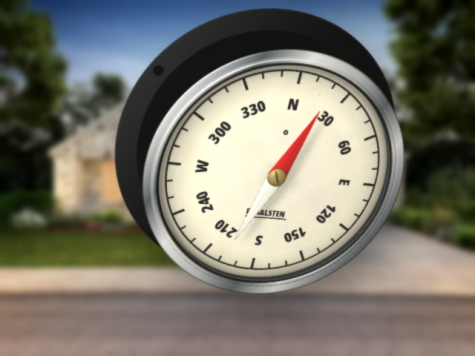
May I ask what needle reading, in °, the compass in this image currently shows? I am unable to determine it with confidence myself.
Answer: 20 °
